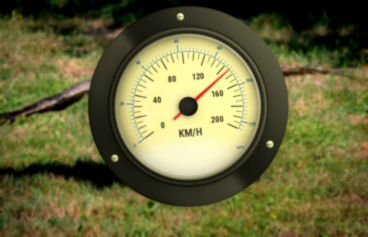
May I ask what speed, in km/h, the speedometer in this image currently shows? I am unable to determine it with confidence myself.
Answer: 145 km/h
